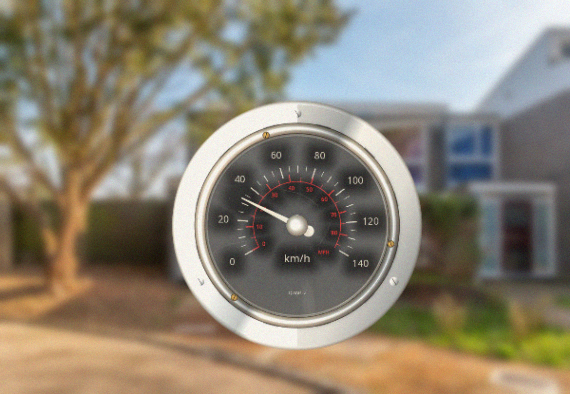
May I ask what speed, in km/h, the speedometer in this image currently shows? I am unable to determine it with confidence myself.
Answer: 32.5 km/h
